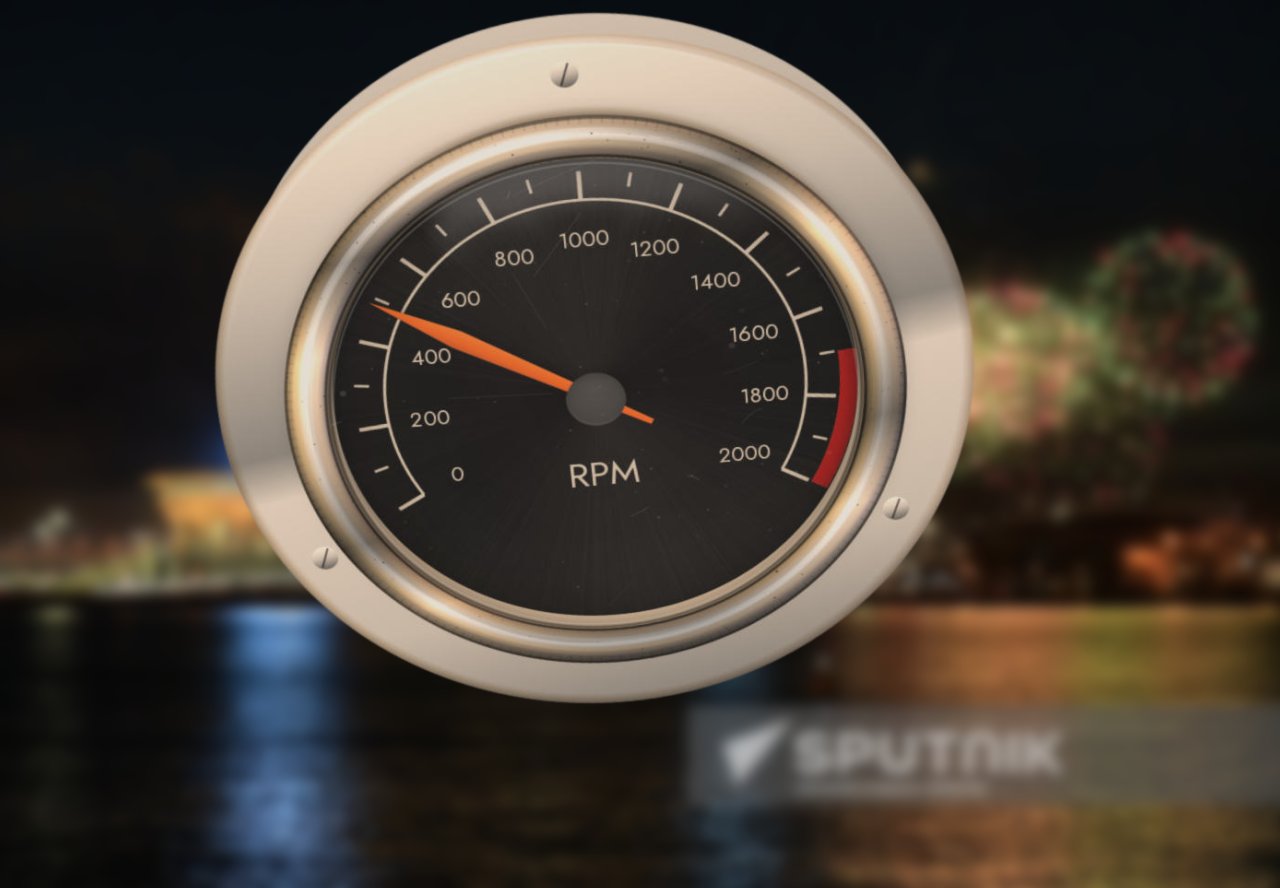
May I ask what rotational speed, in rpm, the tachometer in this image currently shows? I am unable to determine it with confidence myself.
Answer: 500 rpm
